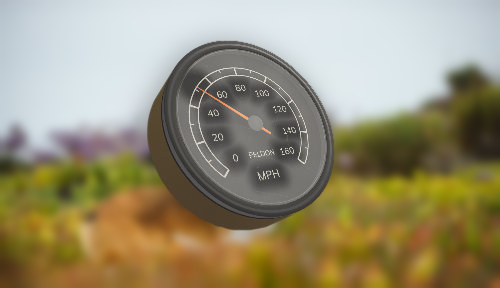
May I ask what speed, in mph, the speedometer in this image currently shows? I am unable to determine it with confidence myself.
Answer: 50 mph
